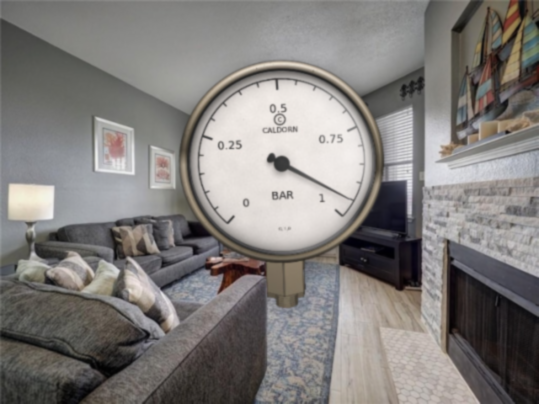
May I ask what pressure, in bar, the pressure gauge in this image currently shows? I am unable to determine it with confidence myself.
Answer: 0.95 bar
